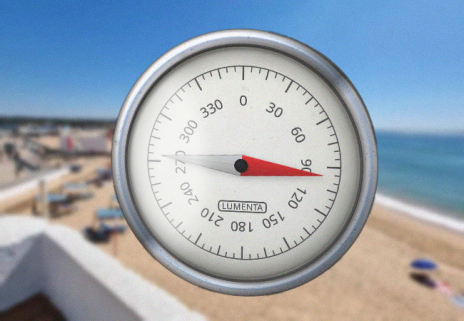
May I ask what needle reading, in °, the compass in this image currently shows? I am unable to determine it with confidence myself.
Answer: 95 °
